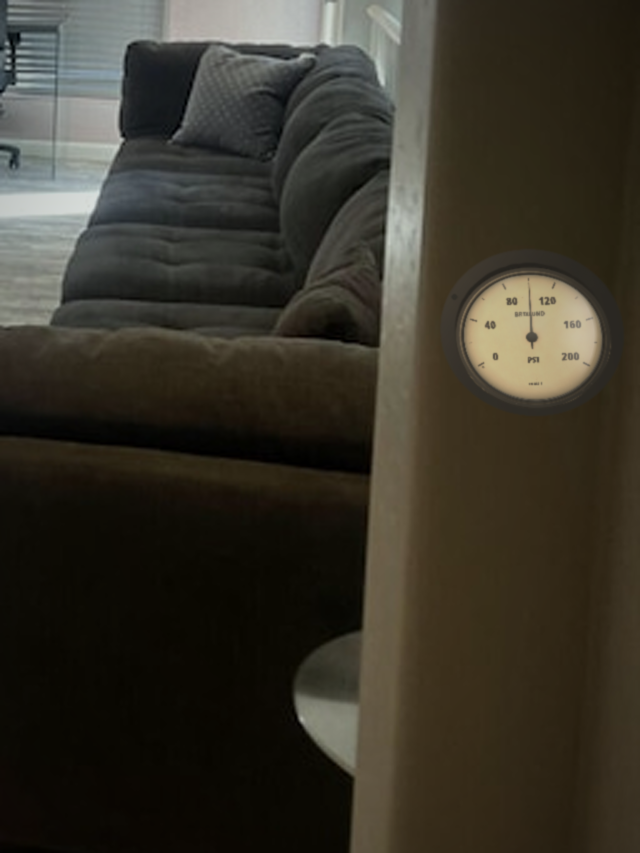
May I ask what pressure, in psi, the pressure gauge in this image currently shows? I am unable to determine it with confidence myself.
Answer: 100 psi
